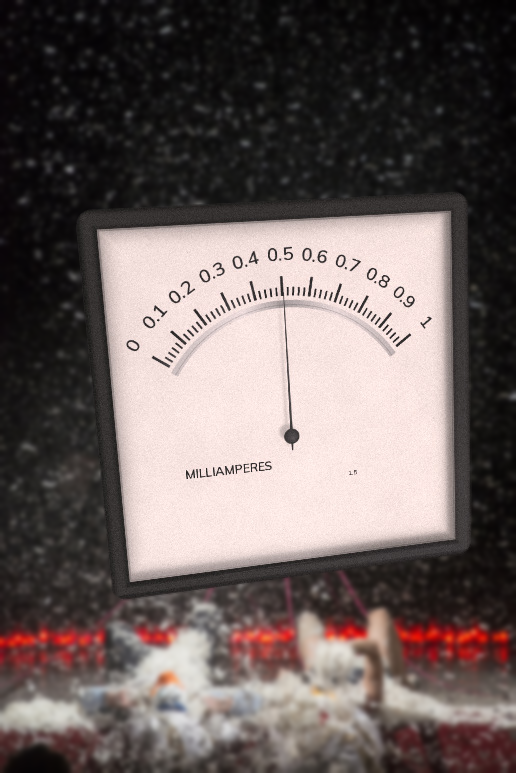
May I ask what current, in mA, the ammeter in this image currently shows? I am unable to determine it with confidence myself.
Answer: 0.5 mA
